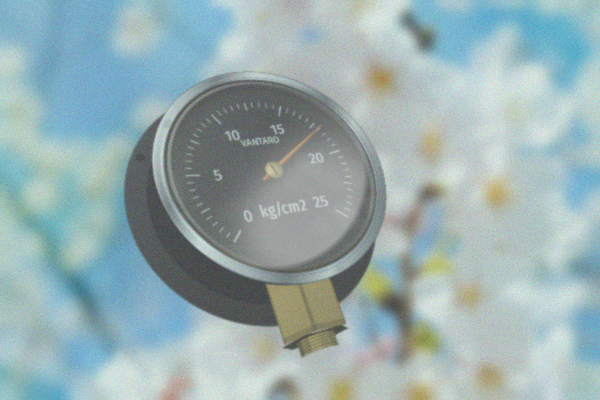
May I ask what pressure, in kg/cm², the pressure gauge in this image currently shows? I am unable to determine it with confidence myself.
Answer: 18 kg/cm²
